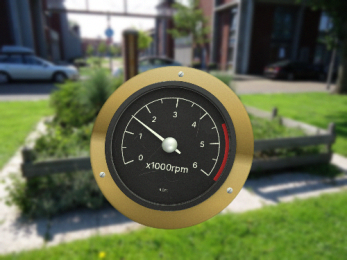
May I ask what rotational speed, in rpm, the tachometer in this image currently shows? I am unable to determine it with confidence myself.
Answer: 1500 rpm
